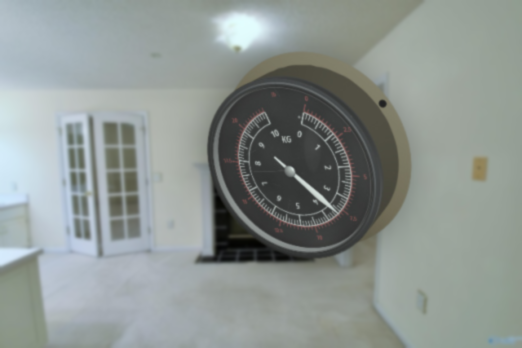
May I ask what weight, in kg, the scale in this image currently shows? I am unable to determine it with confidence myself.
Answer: 3.5 kg
